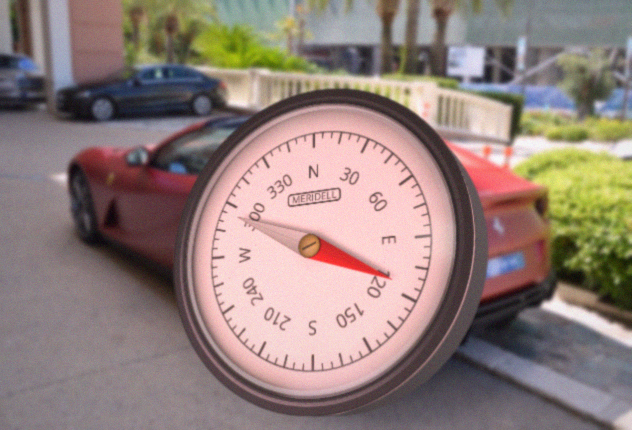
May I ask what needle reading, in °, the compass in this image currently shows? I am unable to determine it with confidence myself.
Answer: 115 °
